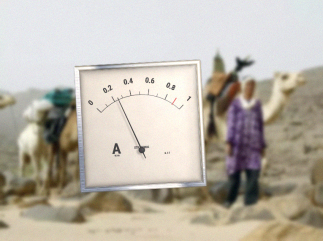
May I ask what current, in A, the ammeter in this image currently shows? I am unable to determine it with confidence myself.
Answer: 0.25 A
